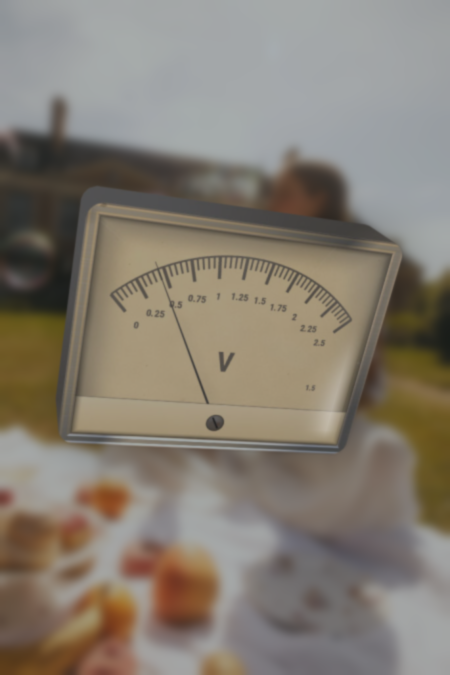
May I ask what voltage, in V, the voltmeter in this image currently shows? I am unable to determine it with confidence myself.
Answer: 0.45 V
